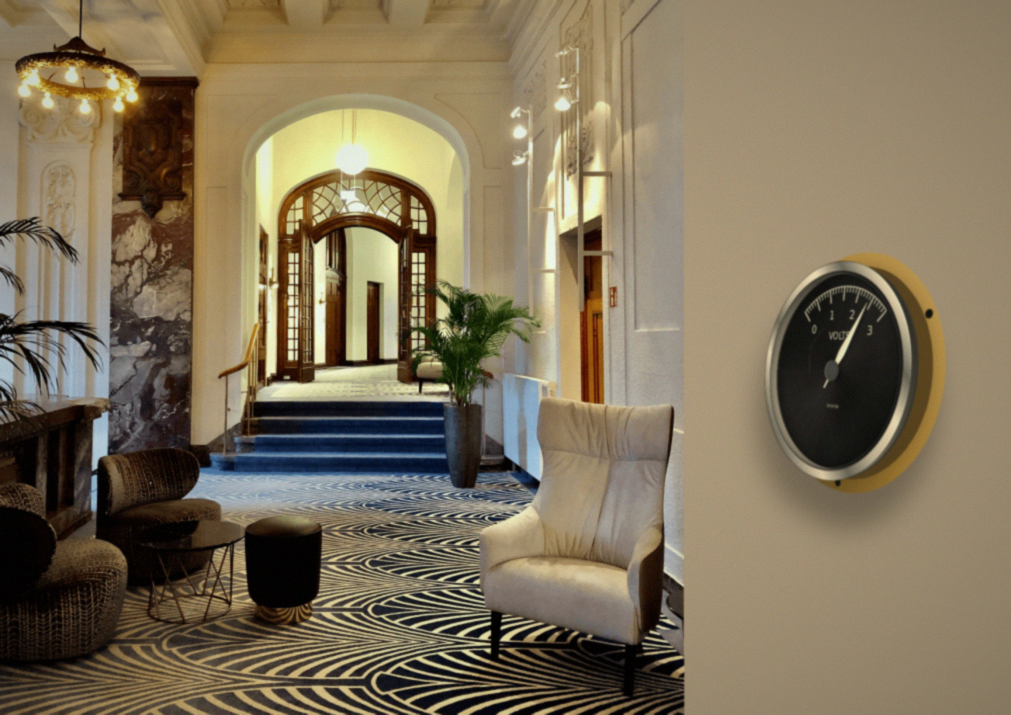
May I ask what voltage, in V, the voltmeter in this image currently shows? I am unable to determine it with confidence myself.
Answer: 2.5 V
